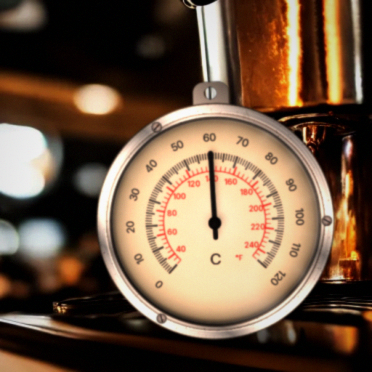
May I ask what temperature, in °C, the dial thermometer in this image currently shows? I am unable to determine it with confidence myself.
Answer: 60 °C
